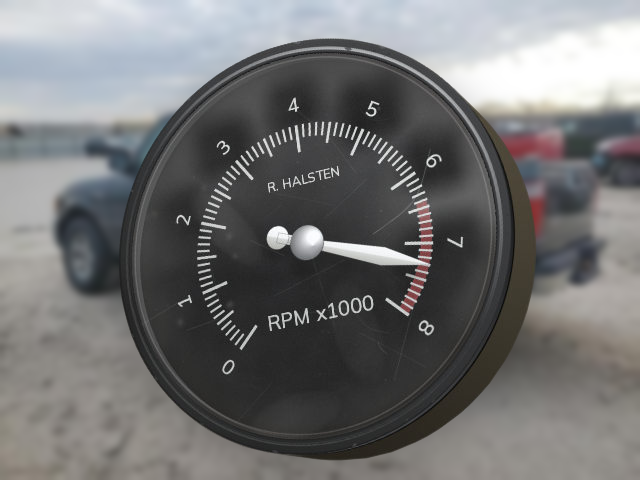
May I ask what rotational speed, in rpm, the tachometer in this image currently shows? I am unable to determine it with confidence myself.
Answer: 7300 rpm
